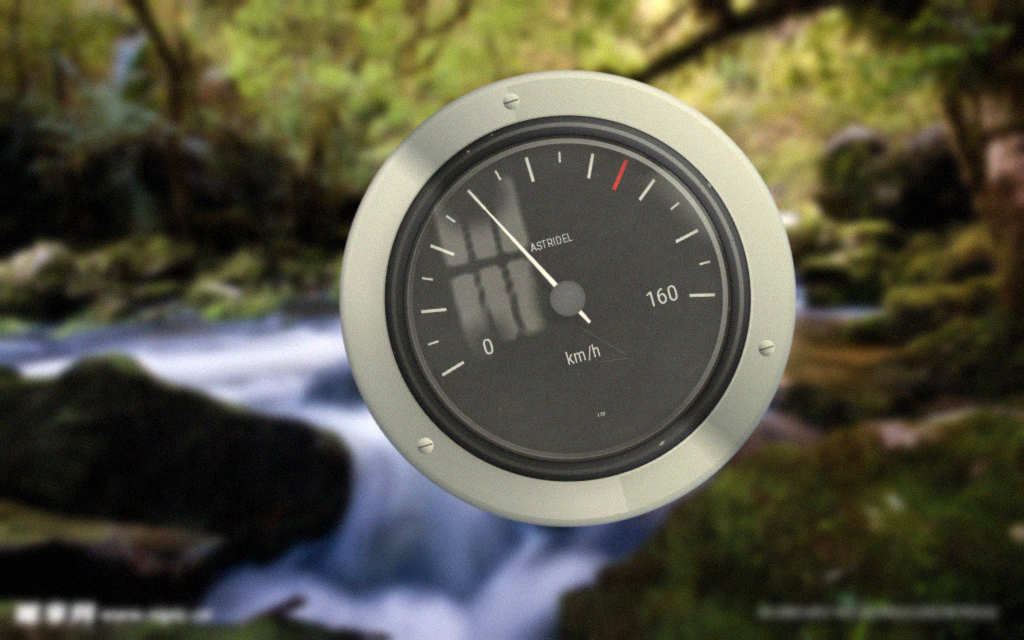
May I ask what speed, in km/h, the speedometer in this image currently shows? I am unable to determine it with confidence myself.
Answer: 60 km/h
